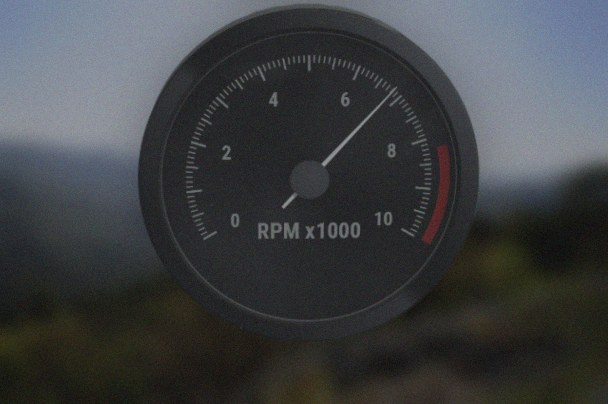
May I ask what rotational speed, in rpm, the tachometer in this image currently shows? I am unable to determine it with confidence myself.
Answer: 6800 rpm
